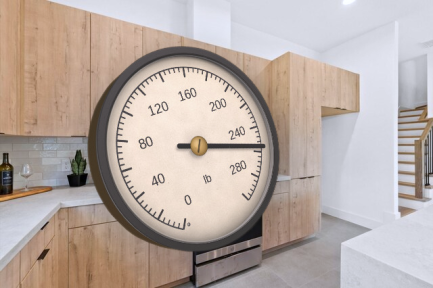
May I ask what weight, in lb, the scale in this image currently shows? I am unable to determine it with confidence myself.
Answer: 256 lb
